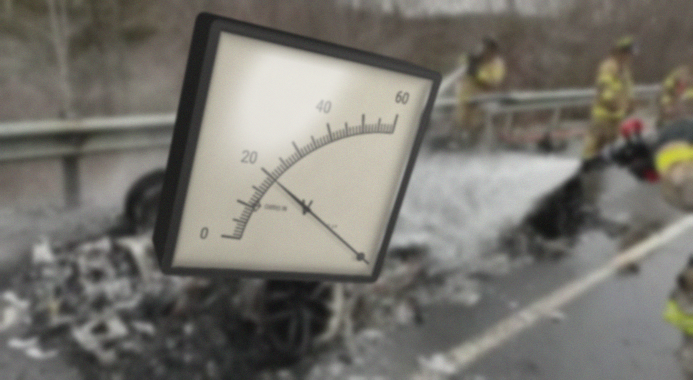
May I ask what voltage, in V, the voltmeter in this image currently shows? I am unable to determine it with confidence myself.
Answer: 20 V
